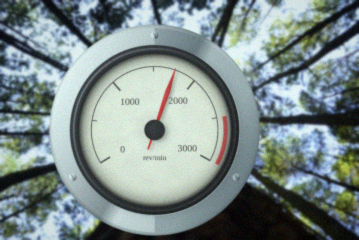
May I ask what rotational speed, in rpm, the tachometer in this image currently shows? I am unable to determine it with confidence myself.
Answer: 1750 rpm
